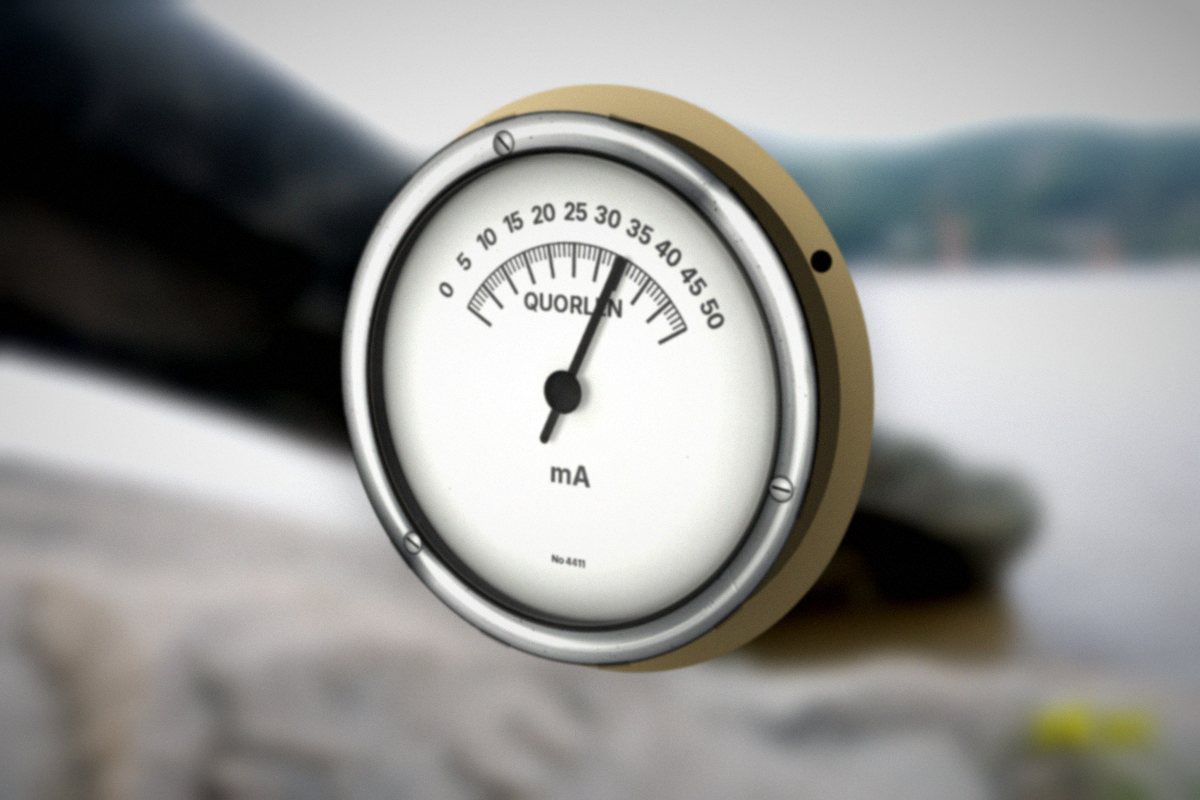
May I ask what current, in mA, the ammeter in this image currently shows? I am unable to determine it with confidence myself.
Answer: 35 mA
